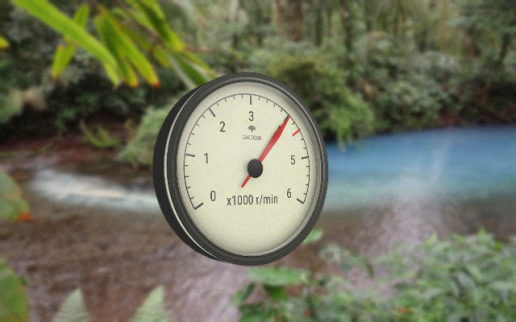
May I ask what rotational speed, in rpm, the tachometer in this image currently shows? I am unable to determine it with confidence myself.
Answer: 4000 rpm
